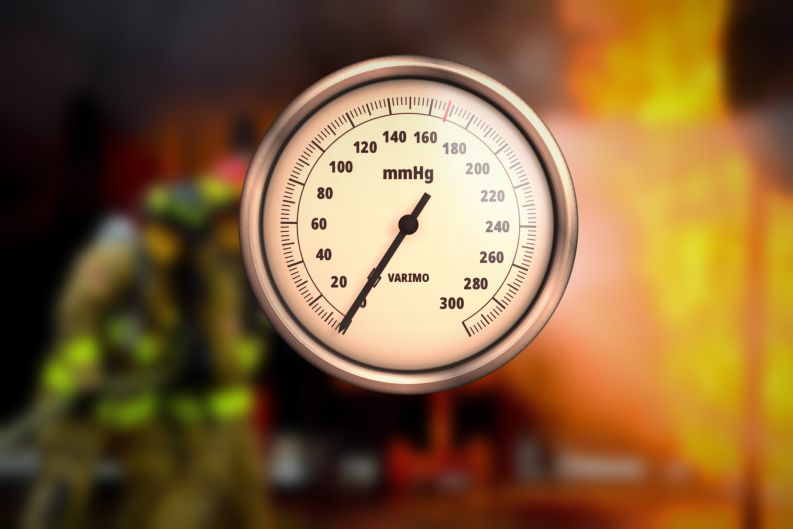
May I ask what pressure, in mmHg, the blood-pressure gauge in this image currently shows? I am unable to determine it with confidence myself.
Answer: 2 mmHg
